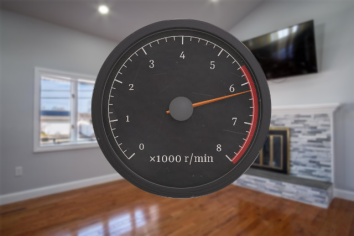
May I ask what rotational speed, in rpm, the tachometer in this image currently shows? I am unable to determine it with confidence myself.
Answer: 6200 rpm
